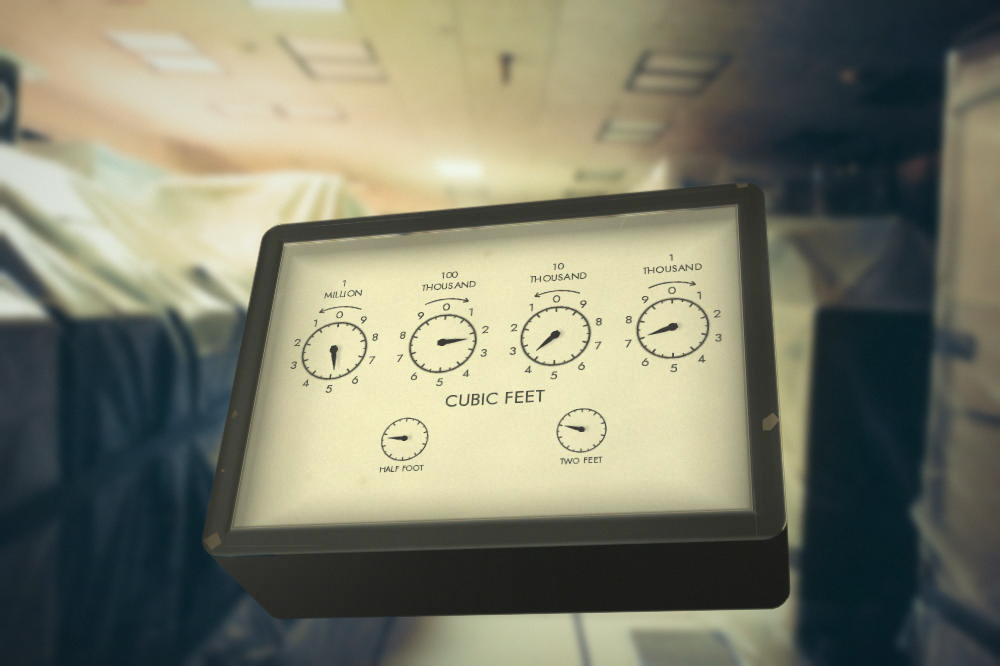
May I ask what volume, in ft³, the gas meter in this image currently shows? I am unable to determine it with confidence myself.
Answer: 523700 ft³
